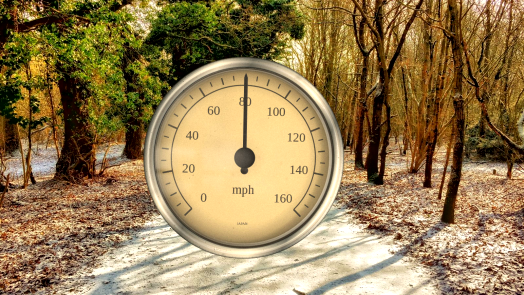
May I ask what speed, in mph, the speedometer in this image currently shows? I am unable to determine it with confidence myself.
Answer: 80 mph
